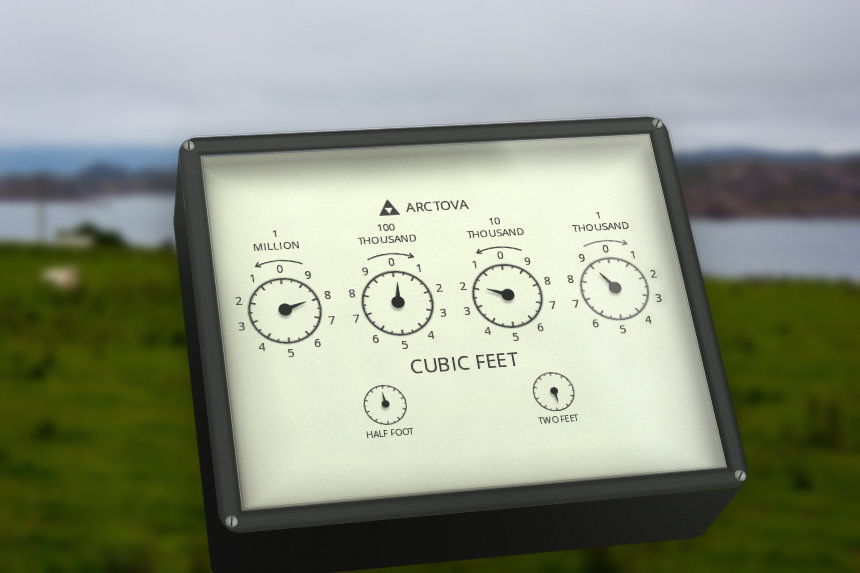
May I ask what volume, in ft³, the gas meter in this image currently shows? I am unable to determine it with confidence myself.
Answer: 801900 ft³
